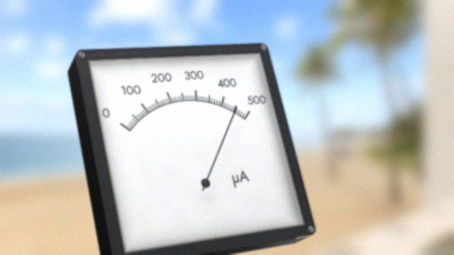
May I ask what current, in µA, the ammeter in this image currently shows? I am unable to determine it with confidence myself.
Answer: 450 µA
